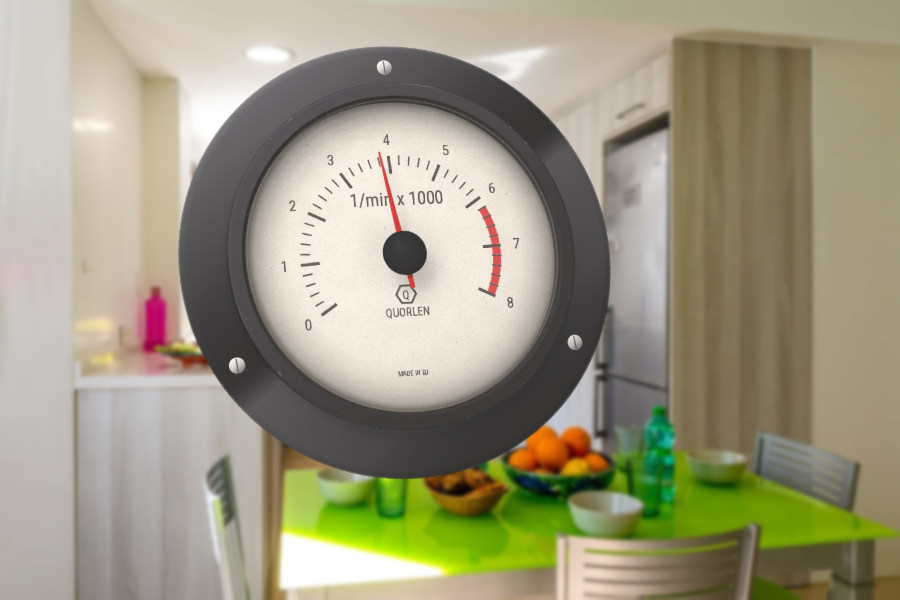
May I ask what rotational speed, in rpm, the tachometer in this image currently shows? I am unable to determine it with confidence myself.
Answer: 3800 rpm
